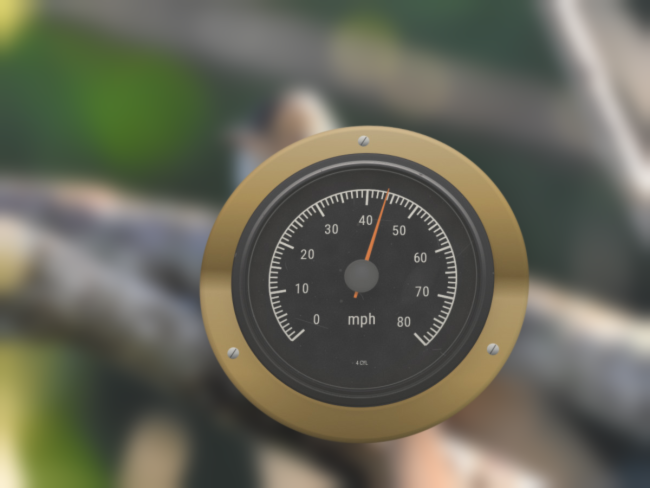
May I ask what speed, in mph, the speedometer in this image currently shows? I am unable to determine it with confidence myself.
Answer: 44 mph
